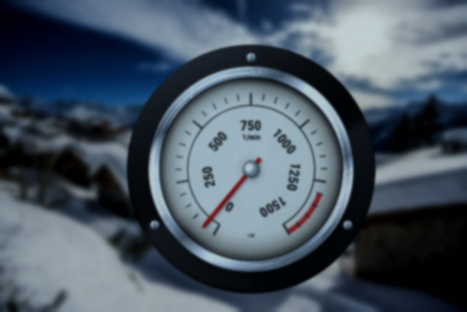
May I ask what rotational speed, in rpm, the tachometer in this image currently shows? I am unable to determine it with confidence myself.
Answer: 50 rpm
